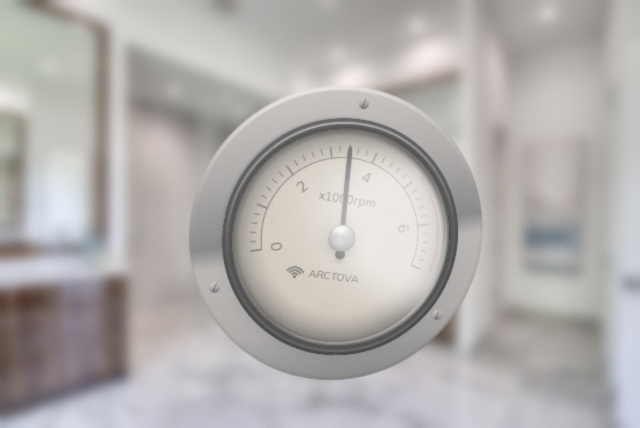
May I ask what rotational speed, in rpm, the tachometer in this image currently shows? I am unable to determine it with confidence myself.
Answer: 3400 rpm
